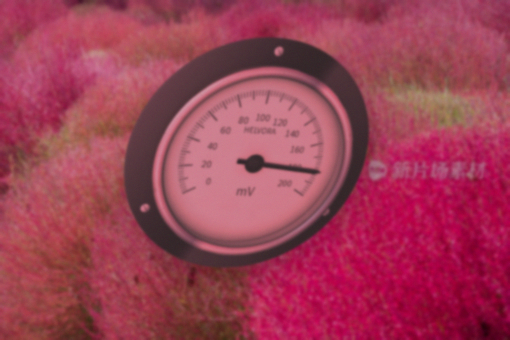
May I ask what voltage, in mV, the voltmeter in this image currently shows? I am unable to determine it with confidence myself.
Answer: 180 mV
